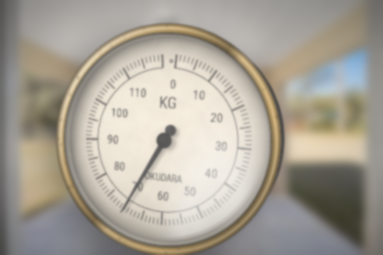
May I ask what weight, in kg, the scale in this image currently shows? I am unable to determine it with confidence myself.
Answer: 70 kg
